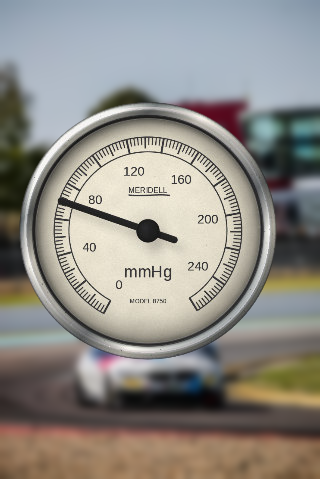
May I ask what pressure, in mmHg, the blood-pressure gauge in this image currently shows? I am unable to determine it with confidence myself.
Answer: 70 mmHg
